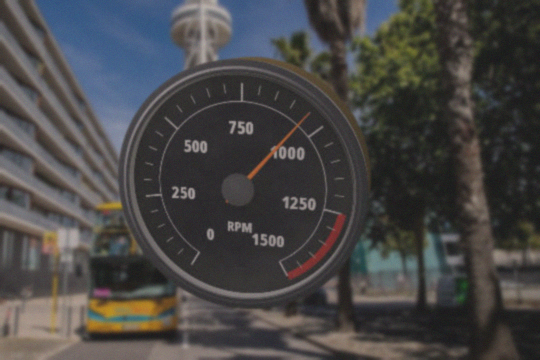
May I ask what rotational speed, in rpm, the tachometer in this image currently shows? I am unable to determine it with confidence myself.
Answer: 950 rpm
